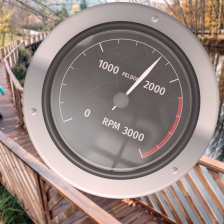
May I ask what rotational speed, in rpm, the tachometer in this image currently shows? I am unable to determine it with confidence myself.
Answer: 1700 rpm
